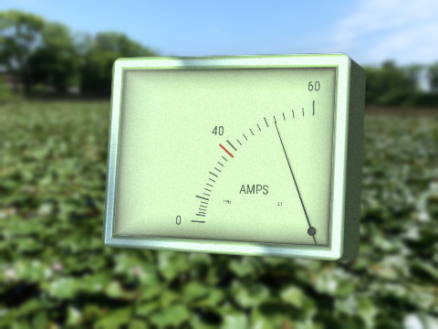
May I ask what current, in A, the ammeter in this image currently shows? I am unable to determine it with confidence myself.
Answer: 52 A
